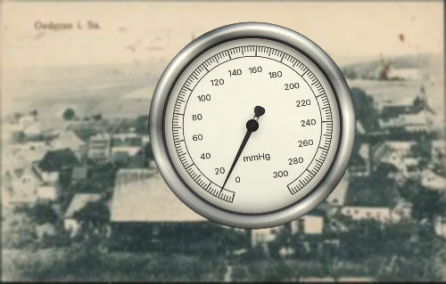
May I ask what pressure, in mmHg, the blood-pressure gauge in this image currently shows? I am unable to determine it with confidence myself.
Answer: 10 mmHg
